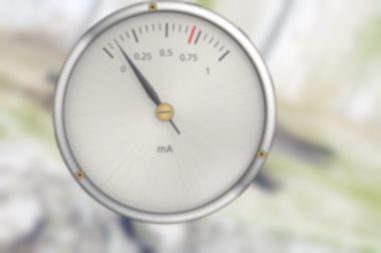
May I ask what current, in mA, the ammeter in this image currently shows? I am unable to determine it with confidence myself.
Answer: 0.1 mA
